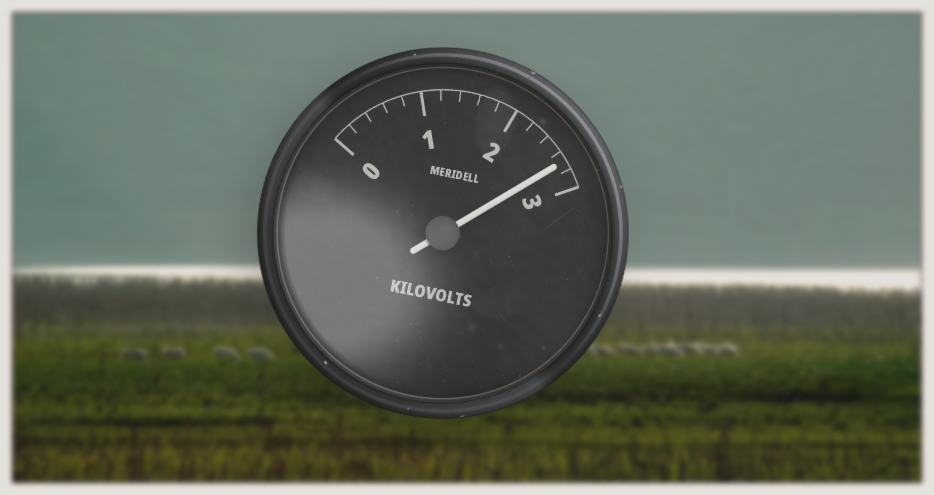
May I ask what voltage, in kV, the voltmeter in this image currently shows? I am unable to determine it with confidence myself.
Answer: 2.7 kV
